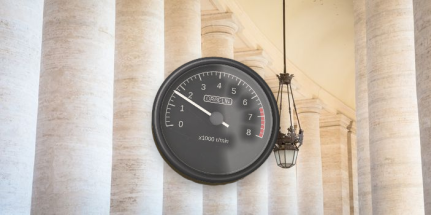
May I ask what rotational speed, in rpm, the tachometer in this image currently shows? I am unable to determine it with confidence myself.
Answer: 1600 rpm
